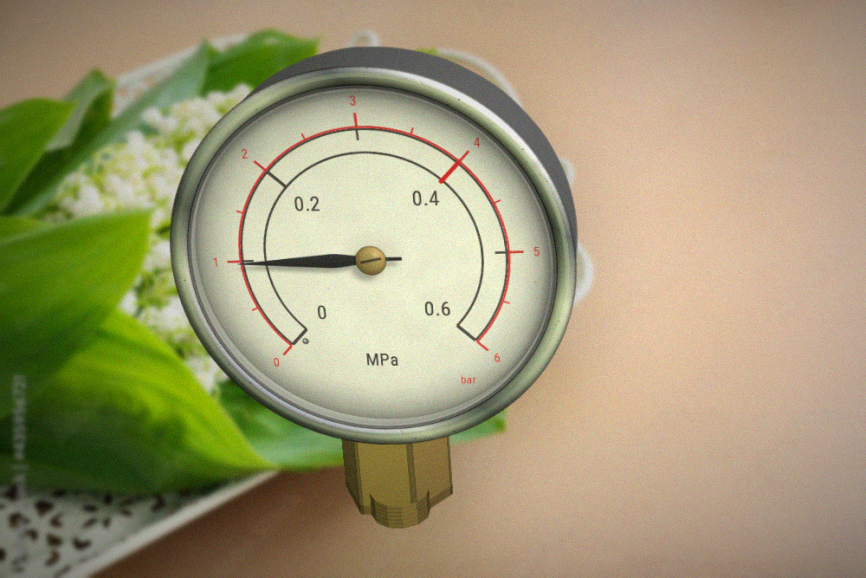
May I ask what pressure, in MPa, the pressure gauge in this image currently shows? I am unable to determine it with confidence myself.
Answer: 0.1 MPa
